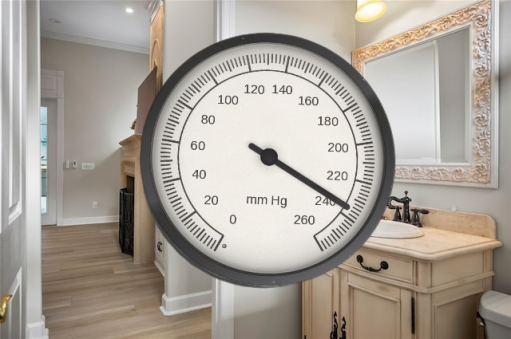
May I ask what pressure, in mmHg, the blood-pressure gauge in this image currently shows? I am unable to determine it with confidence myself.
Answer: 236 mmHg
